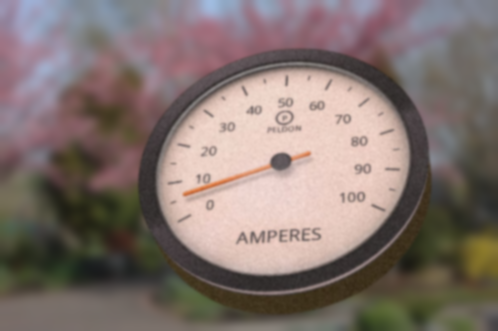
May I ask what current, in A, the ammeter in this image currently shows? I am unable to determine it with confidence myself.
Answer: 5 A
